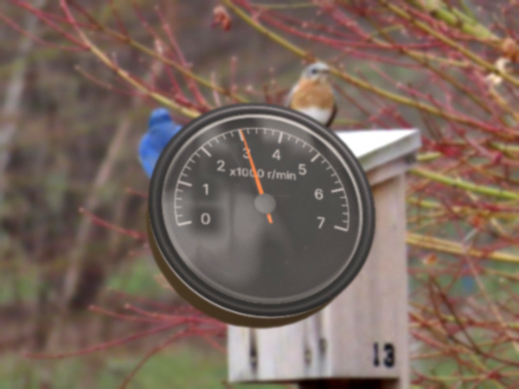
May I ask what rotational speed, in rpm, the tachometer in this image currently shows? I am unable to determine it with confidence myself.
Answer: 3000 rpm
